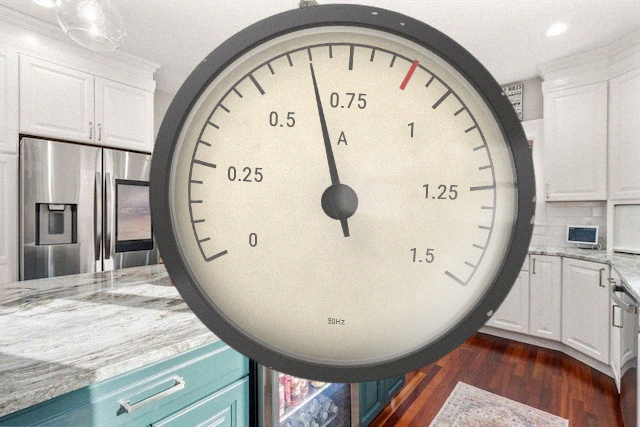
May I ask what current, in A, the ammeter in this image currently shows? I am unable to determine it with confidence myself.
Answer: 0.65 A
